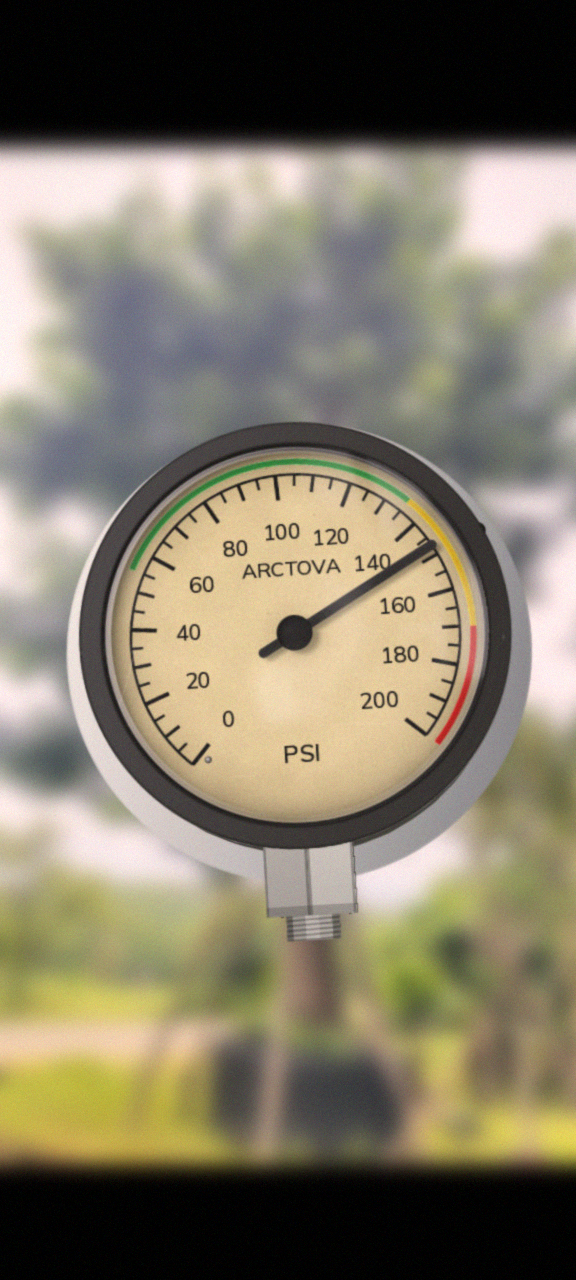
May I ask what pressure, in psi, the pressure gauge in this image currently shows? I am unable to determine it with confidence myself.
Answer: 147.5 psi
